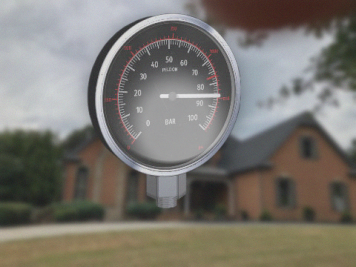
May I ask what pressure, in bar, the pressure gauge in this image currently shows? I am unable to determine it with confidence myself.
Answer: 85 bar
